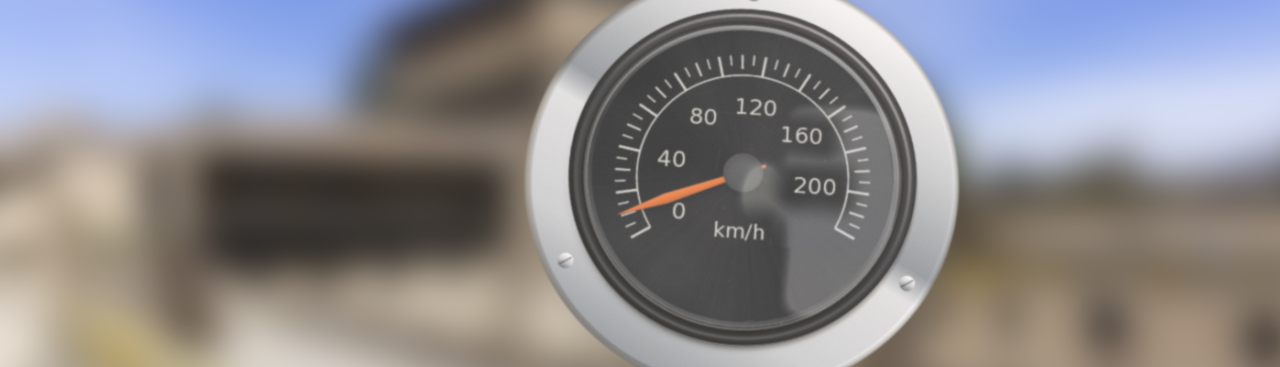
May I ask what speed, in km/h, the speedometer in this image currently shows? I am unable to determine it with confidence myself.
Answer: 10 km/h
